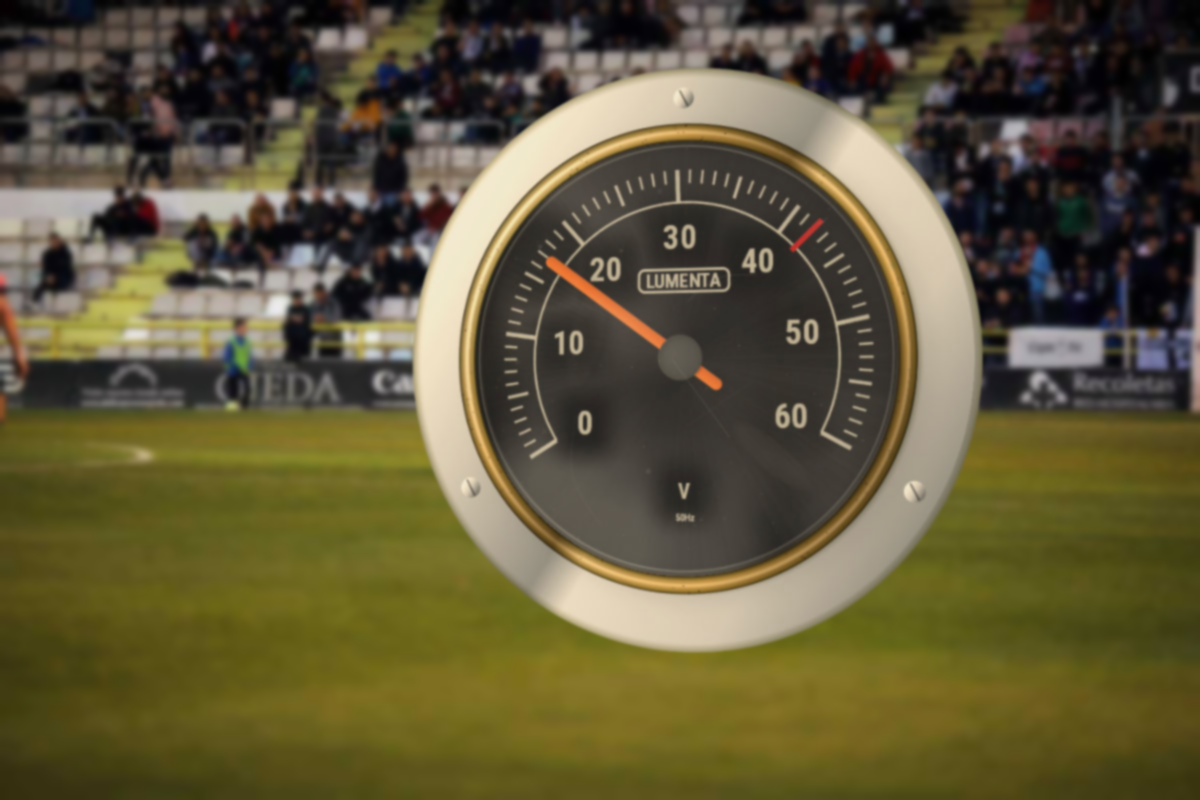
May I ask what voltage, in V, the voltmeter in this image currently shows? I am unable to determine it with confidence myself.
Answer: 17 V
